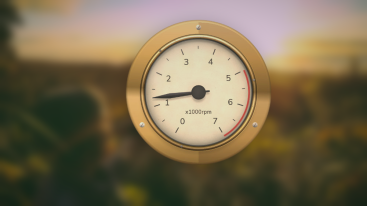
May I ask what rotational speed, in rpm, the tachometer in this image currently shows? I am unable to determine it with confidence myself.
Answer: 1250 rpm
